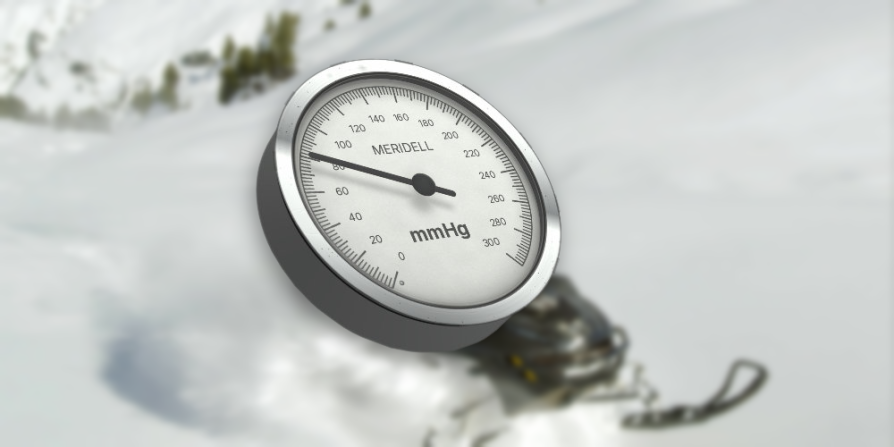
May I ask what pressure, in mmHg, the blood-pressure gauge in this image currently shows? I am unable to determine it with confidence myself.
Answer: 80 mmHg
